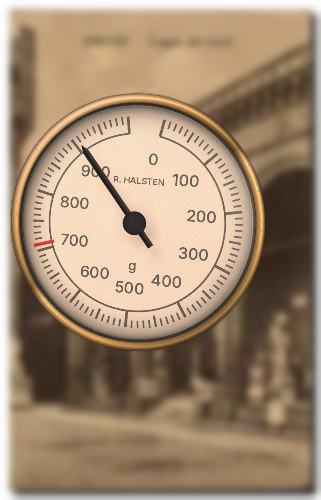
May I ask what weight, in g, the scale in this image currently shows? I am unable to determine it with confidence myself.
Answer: 910 g
